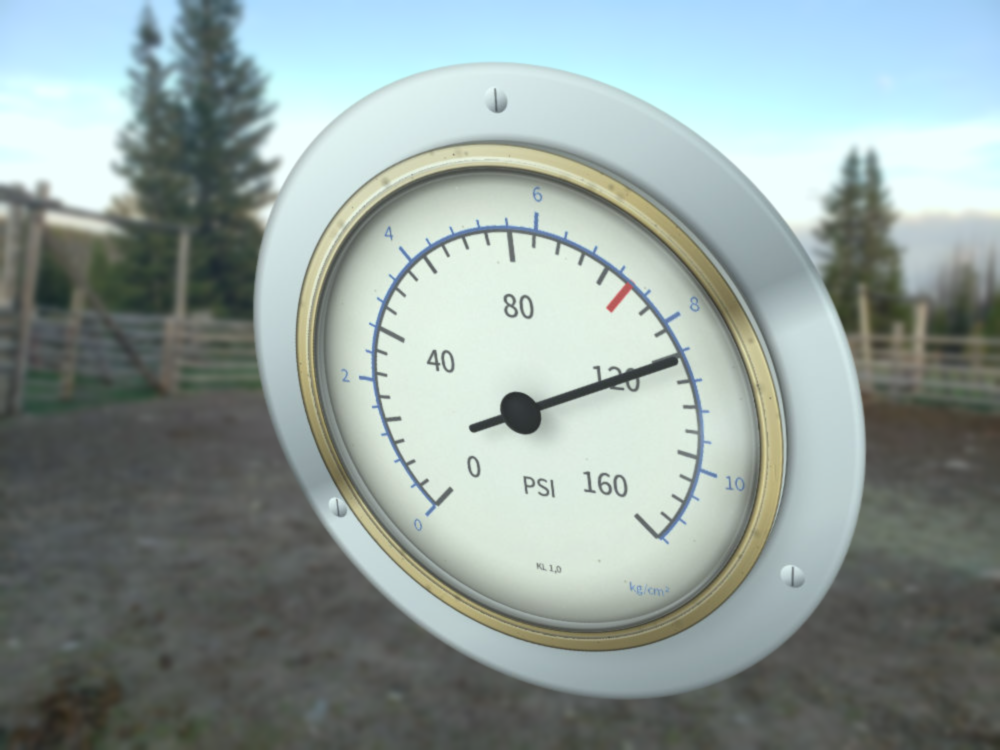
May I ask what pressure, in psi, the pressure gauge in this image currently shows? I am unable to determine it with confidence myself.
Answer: 120 psi
